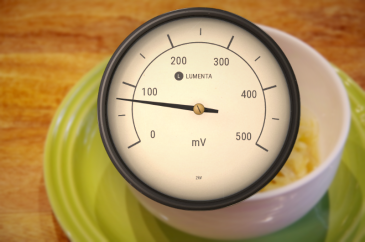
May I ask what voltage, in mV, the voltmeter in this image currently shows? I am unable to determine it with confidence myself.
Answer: 75 mV
